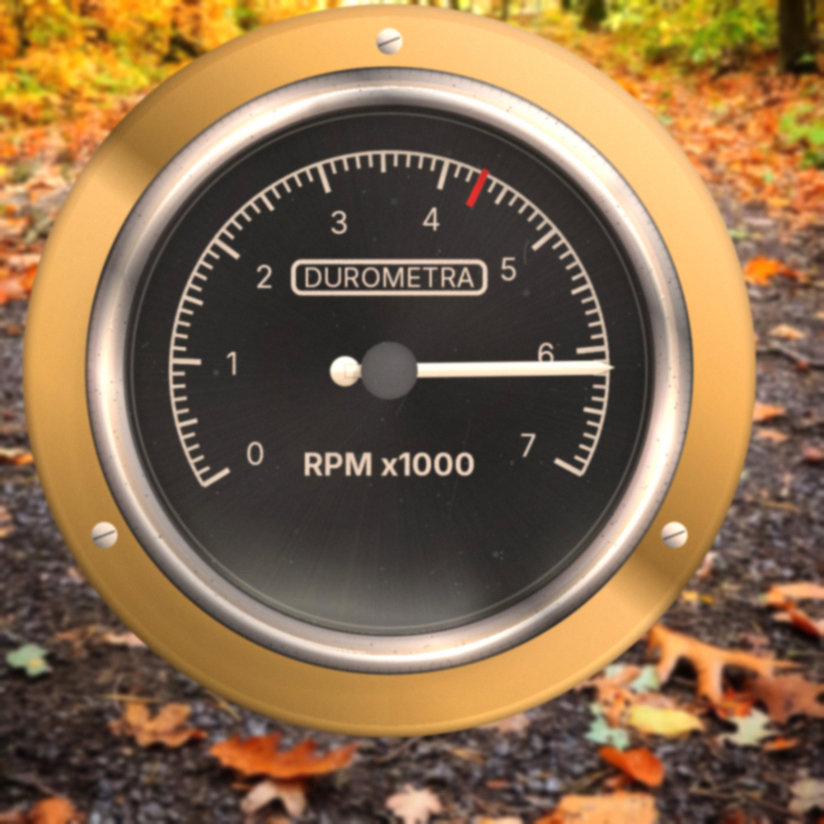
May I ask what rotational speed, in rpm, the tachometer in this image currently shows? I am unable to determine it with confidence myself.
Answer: 6150 rpm
